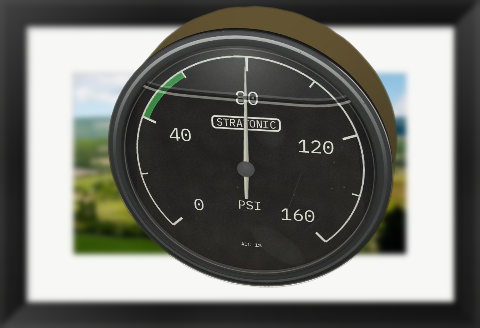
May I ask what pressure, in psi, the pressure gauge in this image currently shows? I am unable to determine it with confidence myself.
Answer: 80 psi
